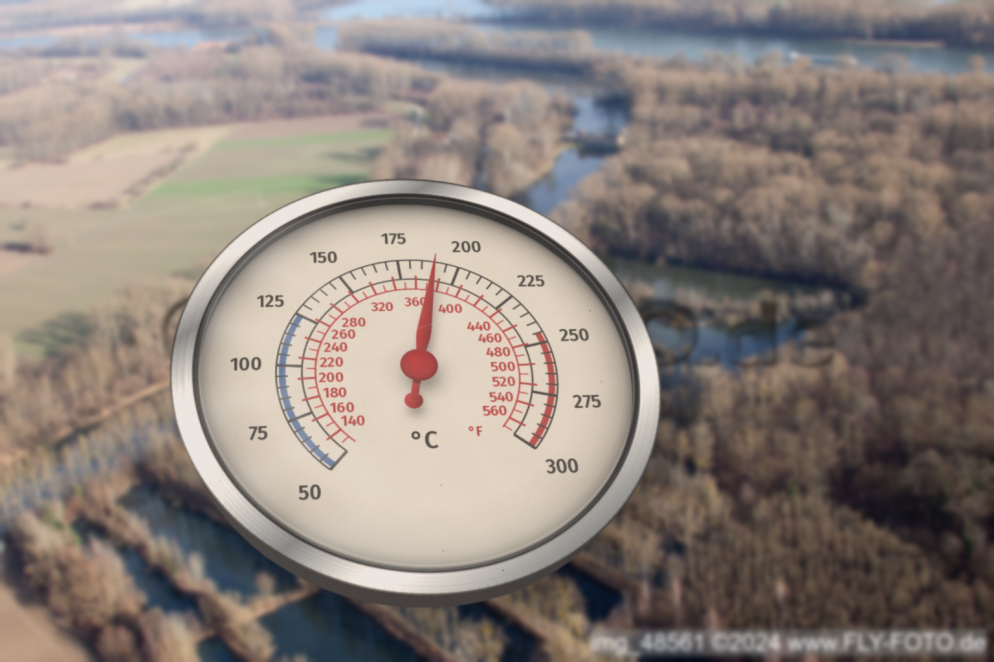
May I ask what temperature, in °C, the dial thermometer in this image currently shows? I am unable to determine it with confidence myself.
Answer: 190 °C
